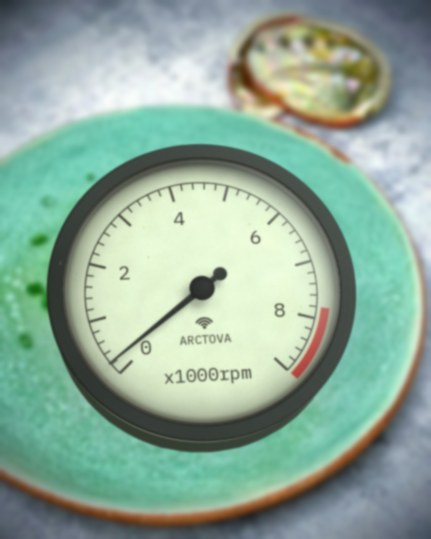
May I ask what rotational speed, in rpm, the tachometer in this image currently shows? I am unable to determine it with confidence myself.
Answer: 200 rpm
